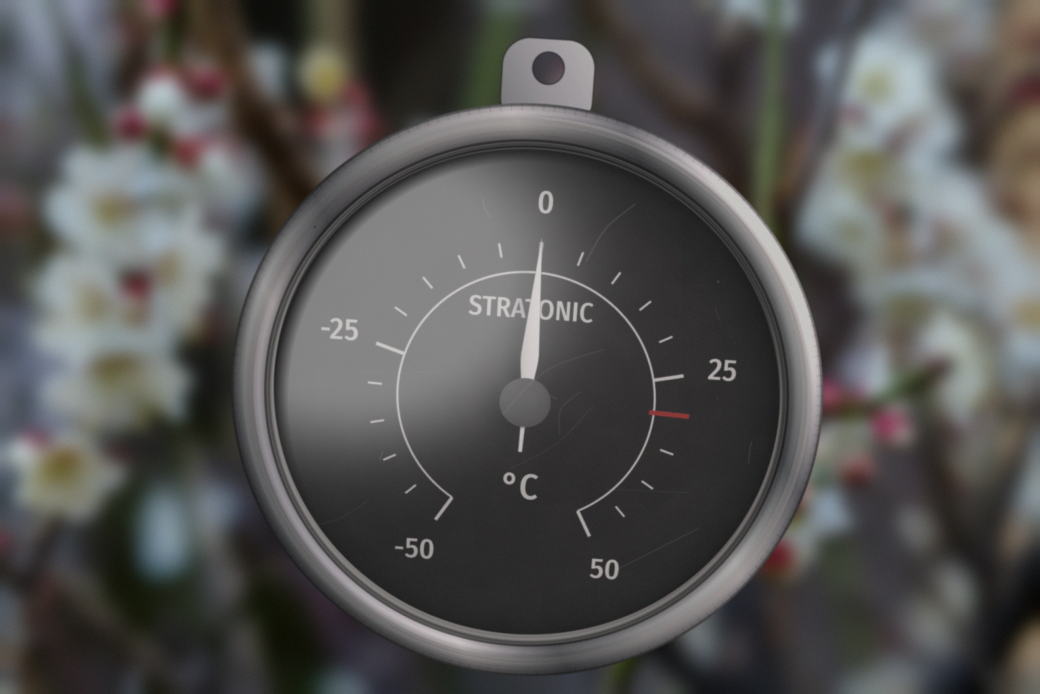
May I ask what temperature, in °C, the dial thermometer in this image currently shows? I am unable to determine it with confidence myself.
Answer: 0 °C
